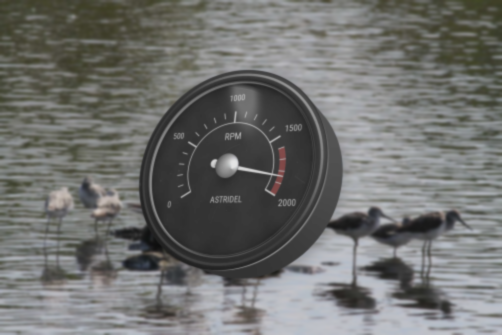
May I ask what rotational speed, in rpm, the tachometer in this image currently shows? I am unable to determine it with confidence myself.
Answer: 1850 rpm
